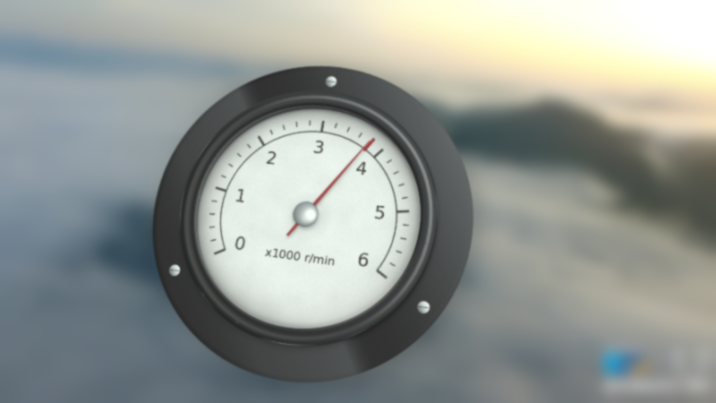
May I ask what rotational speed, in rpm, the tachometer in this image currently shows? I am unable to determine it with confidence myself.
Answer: 3800 rpm
